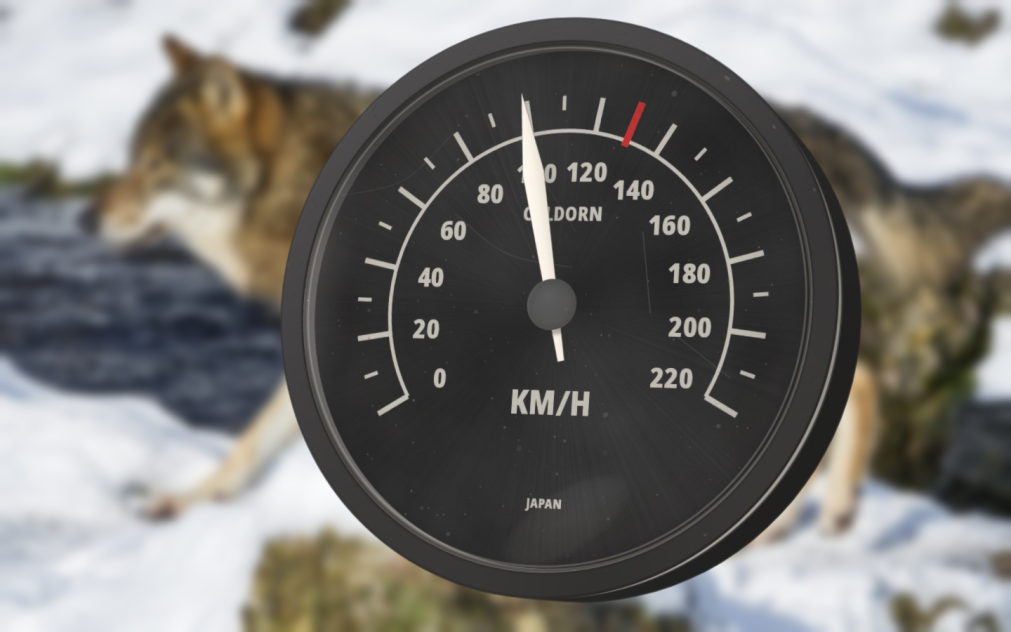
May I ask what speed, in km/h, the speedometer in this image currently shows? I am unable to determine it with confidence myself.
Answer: 100 km/h
